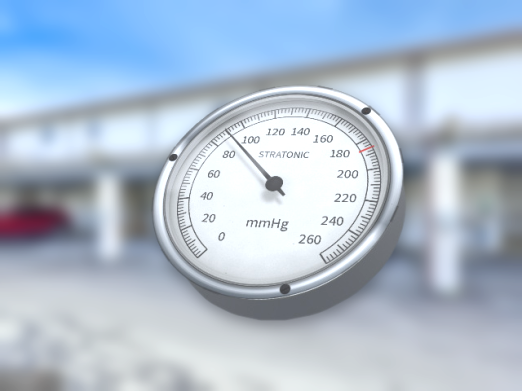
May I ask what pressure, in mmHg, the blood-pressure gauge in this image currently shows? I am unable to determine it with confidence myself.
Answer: 90 mmHg
